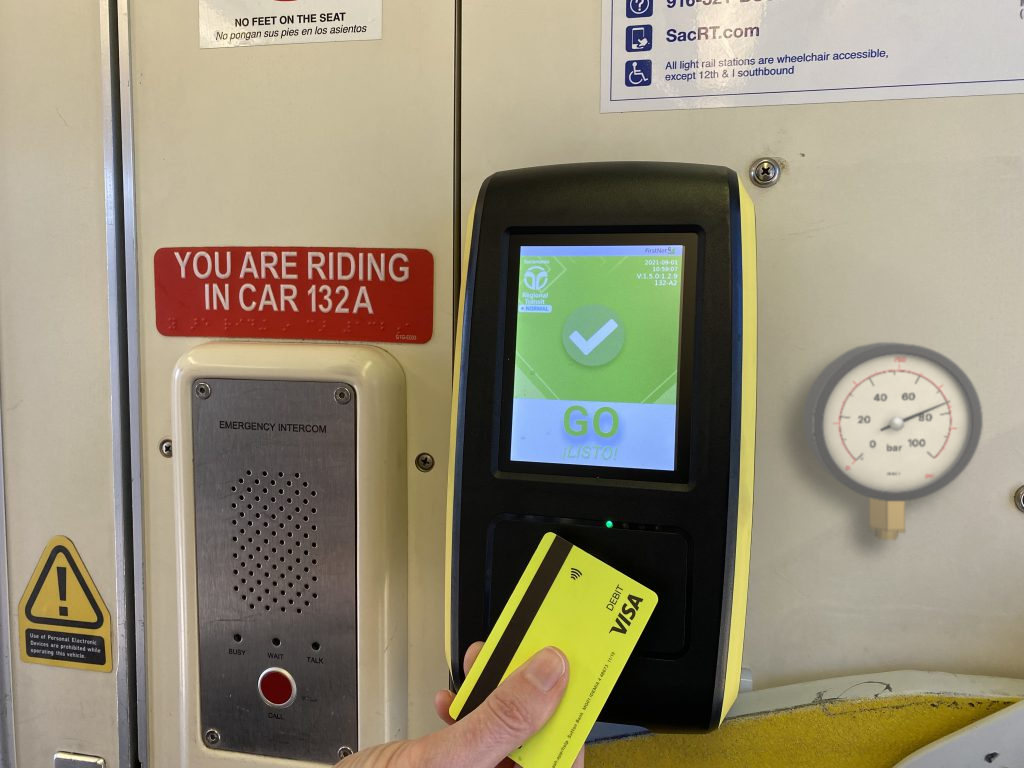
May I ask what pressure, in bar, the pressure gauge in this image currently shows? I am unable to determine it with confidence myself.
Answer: 75 bar
